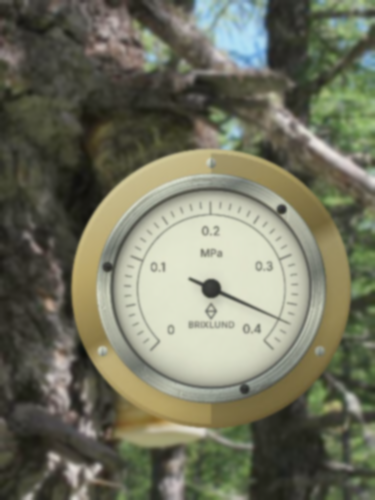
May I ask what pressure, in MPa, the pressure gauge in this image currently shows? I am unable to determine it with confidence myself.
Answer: 0.37 MPa
